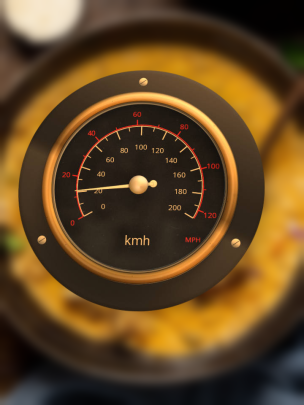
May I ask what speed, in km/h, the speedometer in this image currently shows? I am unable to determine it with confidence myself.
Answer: 20 km/h
